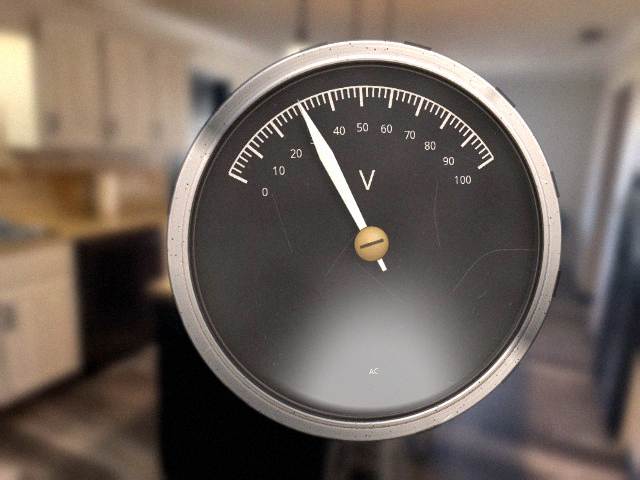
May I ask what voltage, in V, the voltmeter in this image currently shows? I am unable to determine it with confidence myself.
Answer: 30 V
